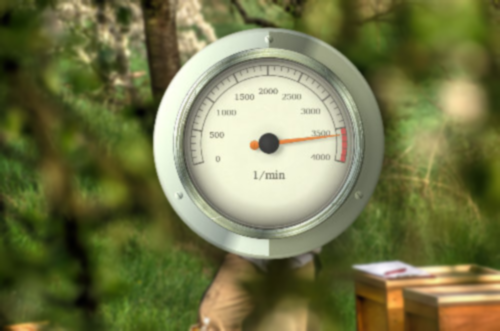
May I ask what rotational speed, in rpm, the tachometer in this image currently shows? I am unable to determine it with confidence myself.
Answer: 3600 rpm
